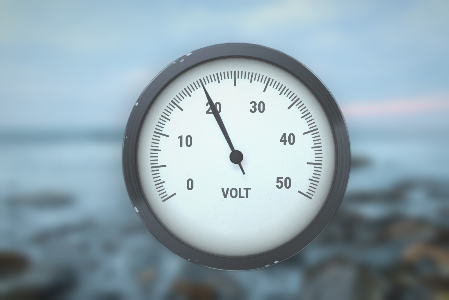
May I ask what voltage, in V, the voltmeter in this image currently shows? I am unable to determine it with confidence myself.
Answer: 20 V
